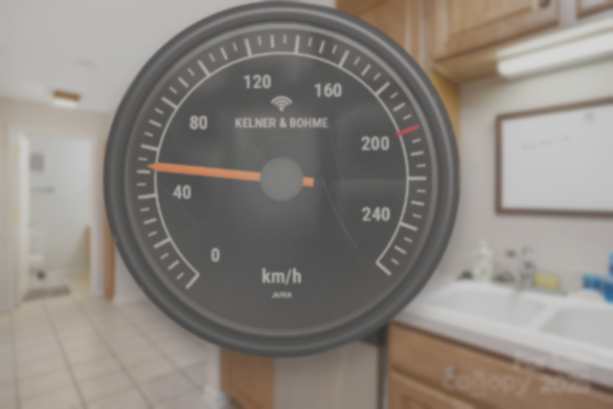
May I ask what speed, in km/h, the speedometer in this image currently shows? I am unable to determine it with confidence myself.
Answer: 52.5 km/h
